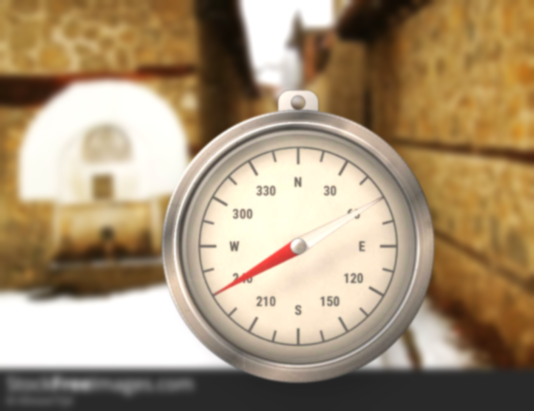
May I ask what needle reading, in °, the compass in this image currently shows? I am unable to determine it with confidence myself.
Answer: 240 °
